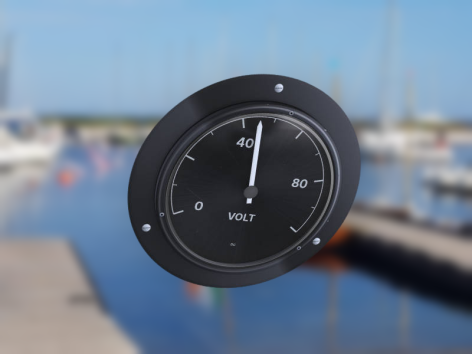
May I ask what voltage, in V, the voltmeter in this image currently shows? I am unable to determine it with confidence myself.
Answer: 45 V
